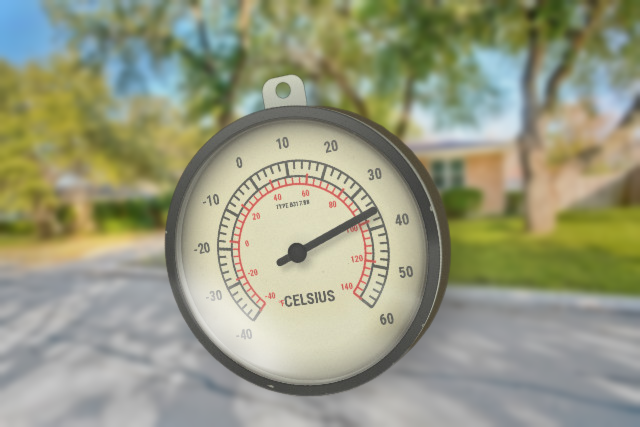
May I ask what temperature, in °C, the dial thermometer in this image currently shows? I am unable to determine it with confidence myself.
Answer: 36 °C
